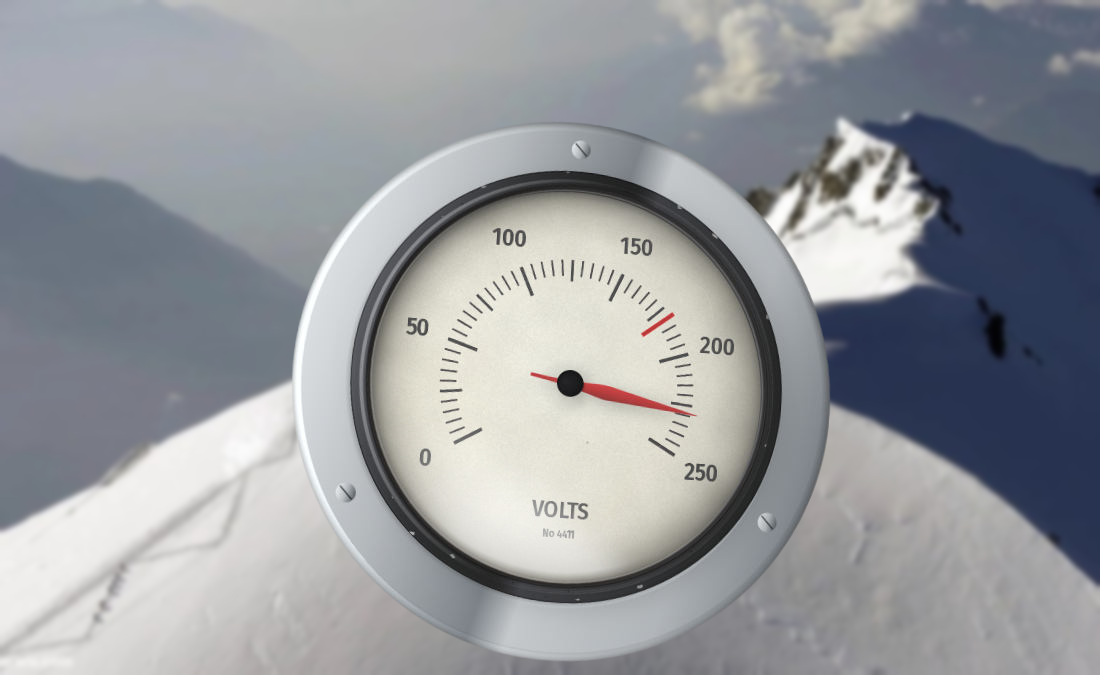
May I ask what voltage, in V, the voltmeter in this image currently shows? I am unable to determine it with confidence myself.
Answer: 230 V
